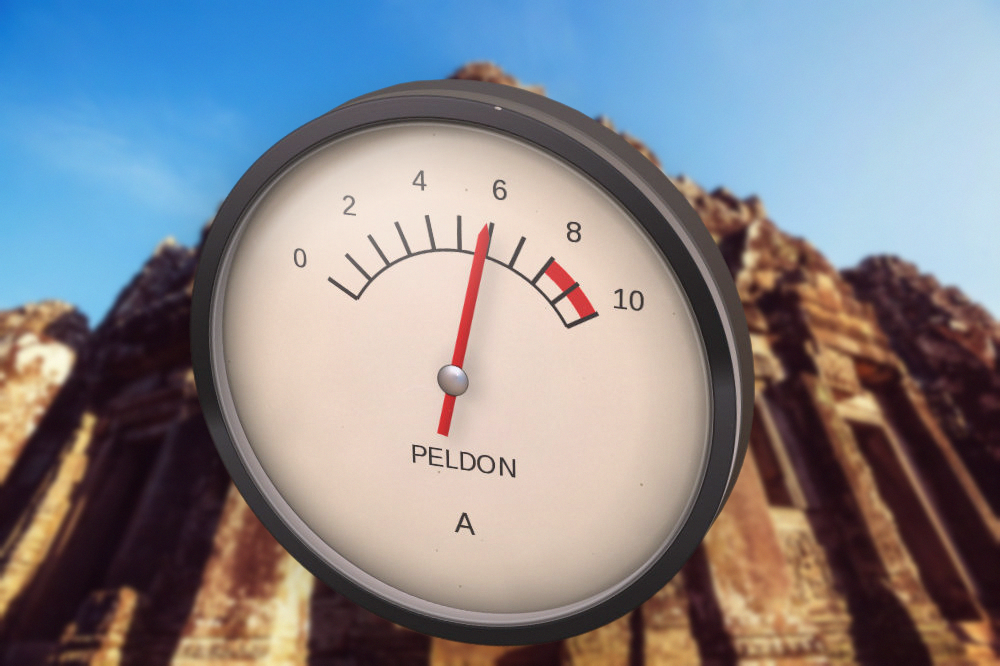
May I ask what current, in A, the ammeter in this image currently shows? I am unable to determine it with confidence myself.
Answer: 6 A
